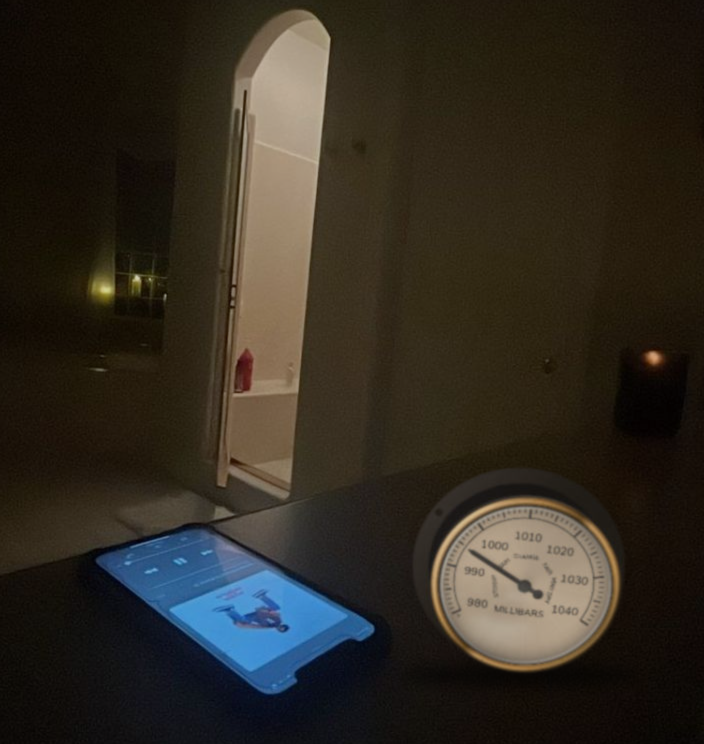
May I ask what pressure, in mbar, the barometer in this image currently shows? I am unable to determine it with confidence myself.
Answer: 995 mbar
